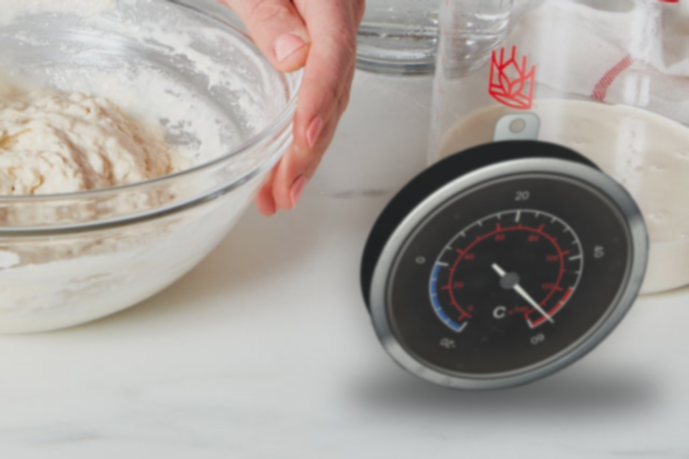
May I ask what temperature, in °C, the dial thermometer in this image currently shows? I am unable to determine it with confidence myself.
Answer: 56 °C
